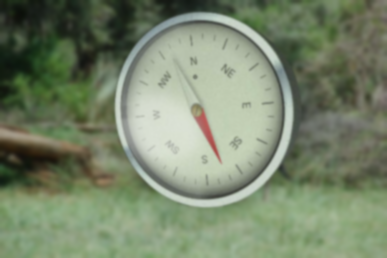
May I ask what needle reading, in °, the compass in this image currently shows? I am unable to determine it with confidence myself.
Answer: 160 °
